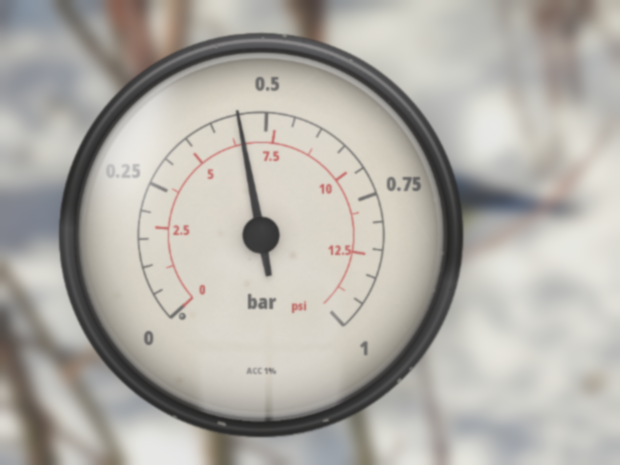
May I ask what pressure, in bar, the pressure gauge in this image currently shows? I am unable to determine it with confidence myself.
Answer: 0.45 bar
